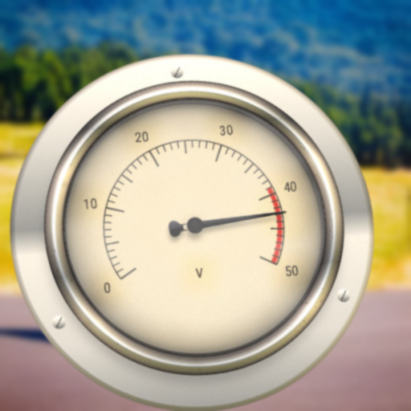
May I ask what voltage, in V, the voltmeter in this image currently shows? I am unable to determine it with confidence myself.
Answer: 43 V
